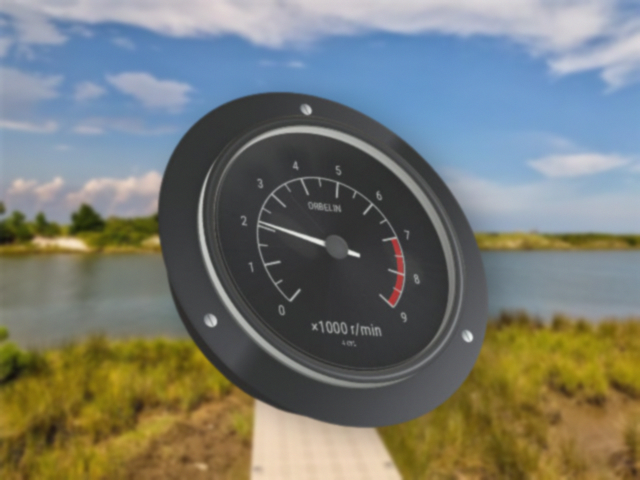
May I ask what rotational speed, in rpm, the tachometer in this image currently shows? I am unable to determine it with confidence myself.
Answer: 2000 rpm
